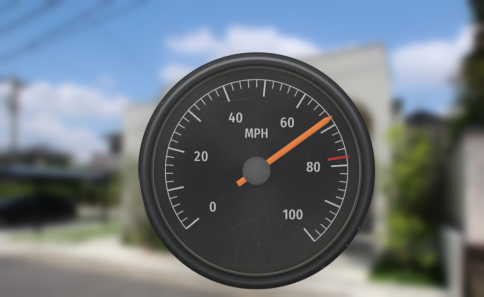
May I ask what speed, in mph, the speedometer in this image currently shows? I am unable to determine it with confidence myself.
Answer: 68 mph
